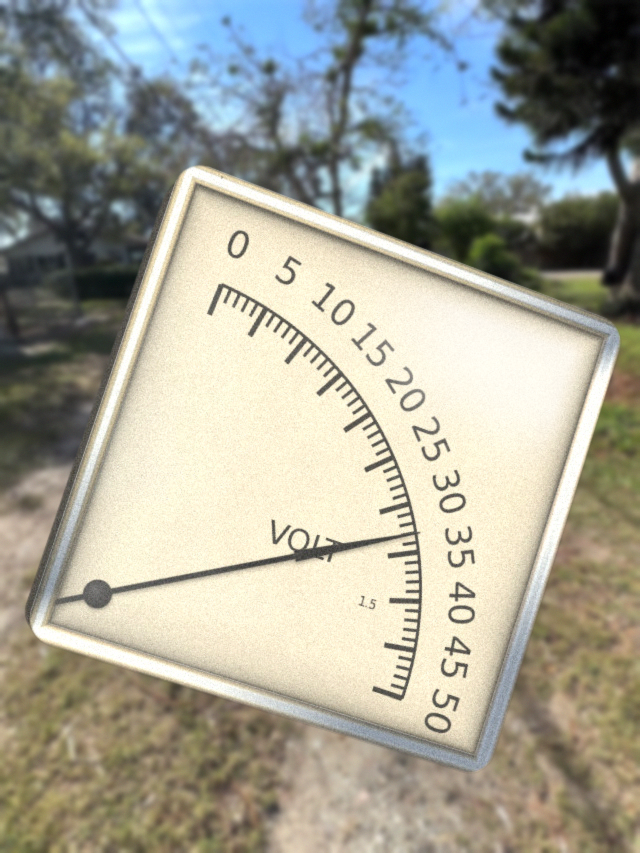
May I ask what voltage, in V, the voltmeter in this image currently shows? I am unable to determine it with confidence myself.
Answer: 33 V
